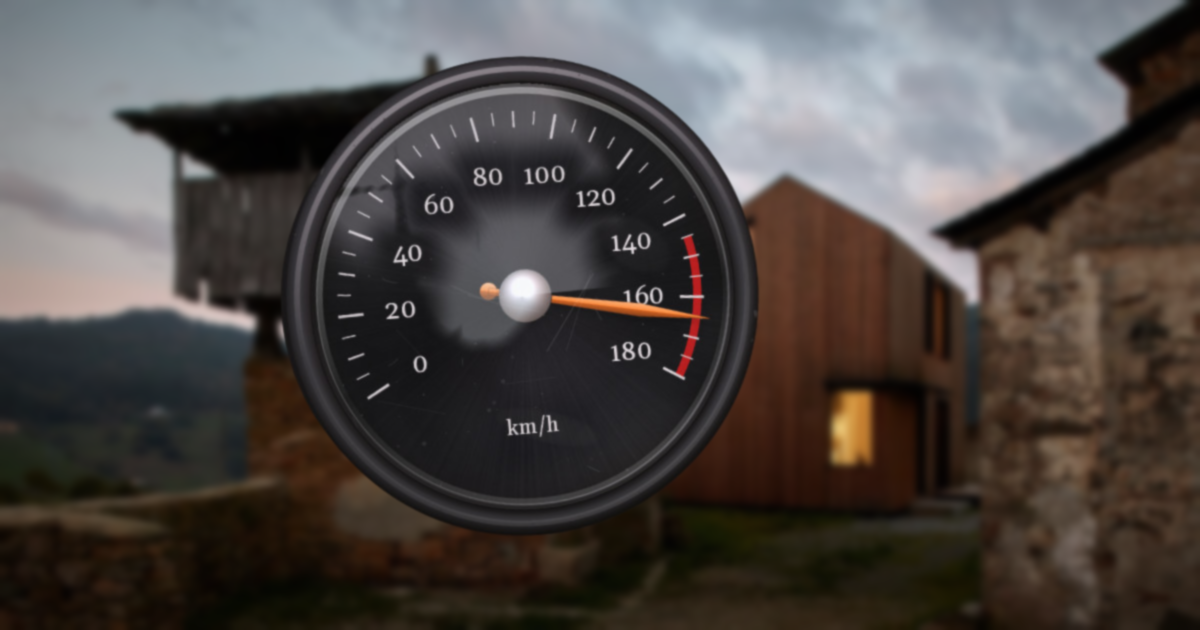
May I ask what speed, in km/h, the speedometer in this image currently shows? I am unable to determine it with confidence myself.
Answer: 165 km/h
